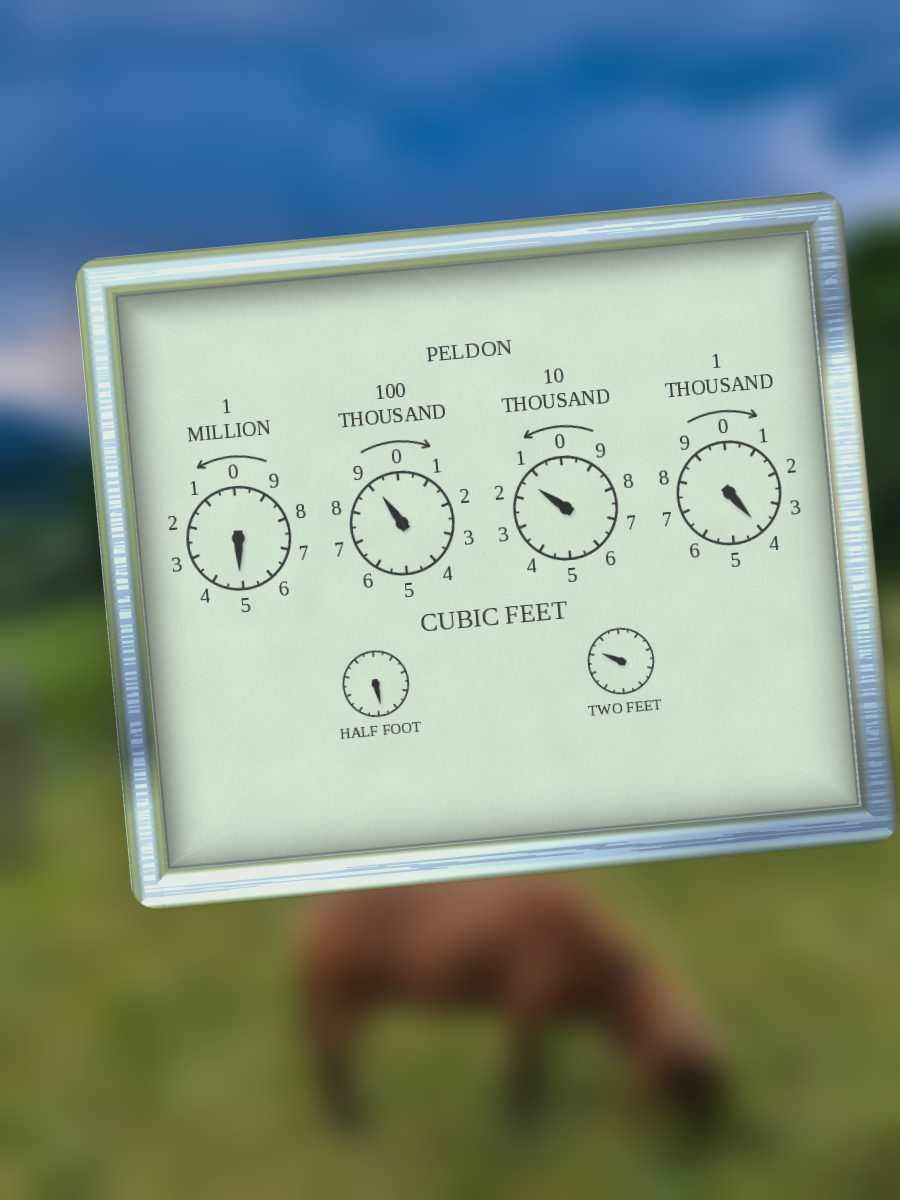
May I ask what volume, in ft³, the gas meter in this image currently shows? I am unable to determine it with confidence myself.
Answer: 491400 ft³
